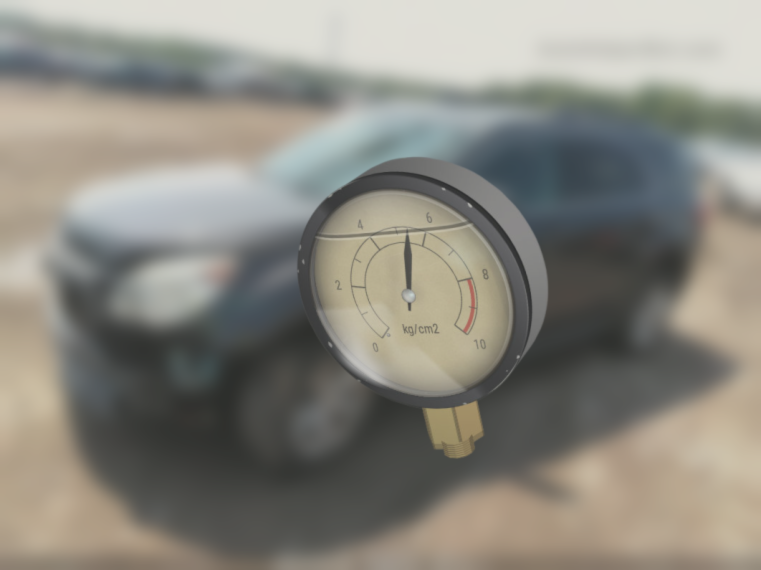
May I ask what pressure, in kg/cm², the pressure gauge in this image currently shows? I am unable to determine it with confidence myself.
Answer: 5.5 kg/cm²
